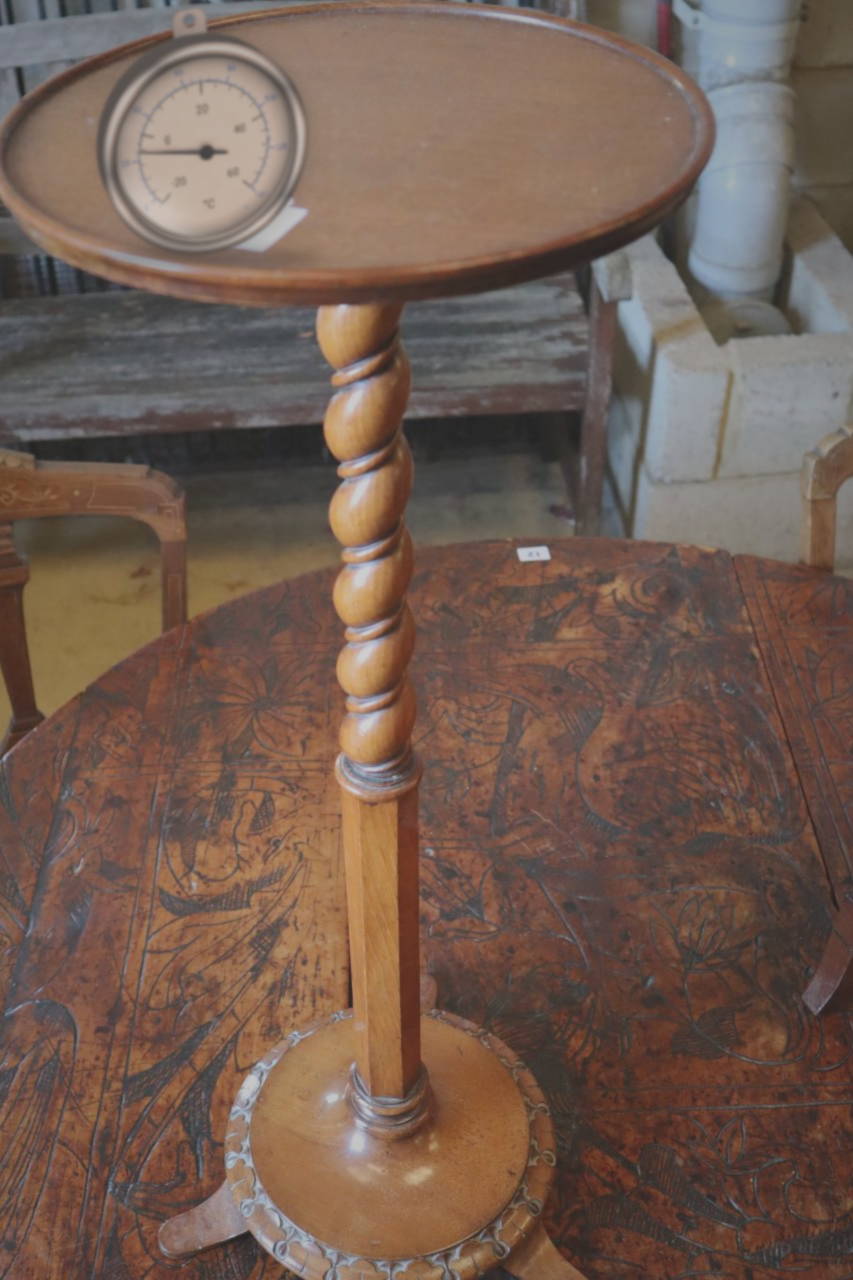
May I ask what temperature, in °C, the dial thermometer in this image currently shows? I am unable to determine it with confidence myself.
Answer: -4 °C
